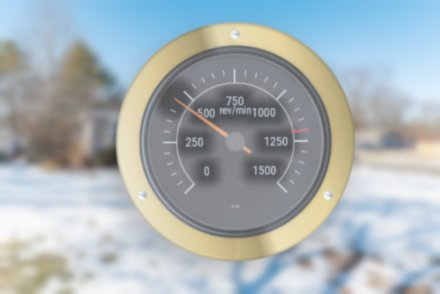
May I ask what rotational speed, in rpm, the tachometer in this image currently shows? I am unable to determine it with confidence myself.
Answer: 450 rpm
